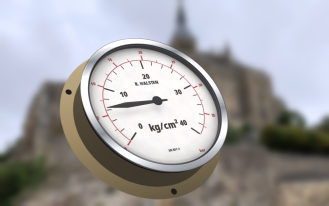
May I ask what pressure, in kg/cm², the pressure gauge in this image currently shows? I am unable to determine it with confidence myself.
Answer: 6 kg/cm²
